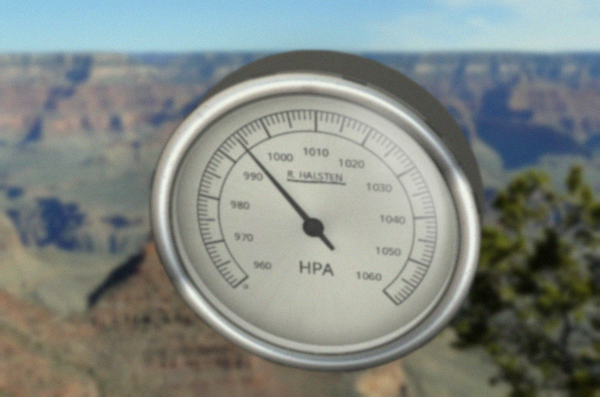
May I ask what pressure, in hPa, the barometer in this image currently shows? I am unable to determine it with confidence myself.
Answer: 995 hPa
